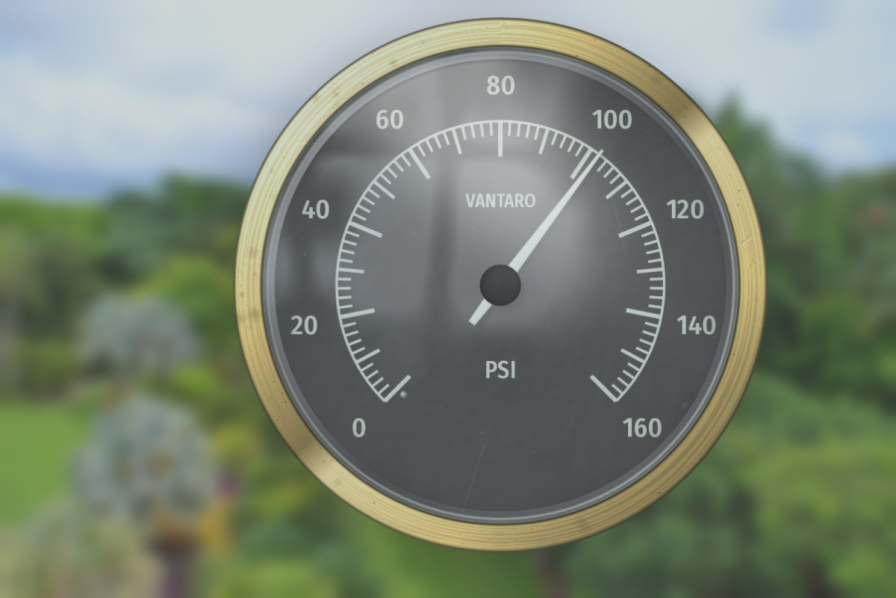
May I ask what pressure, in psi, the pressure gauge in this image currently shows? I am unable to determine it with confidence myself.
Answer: 102 psi
